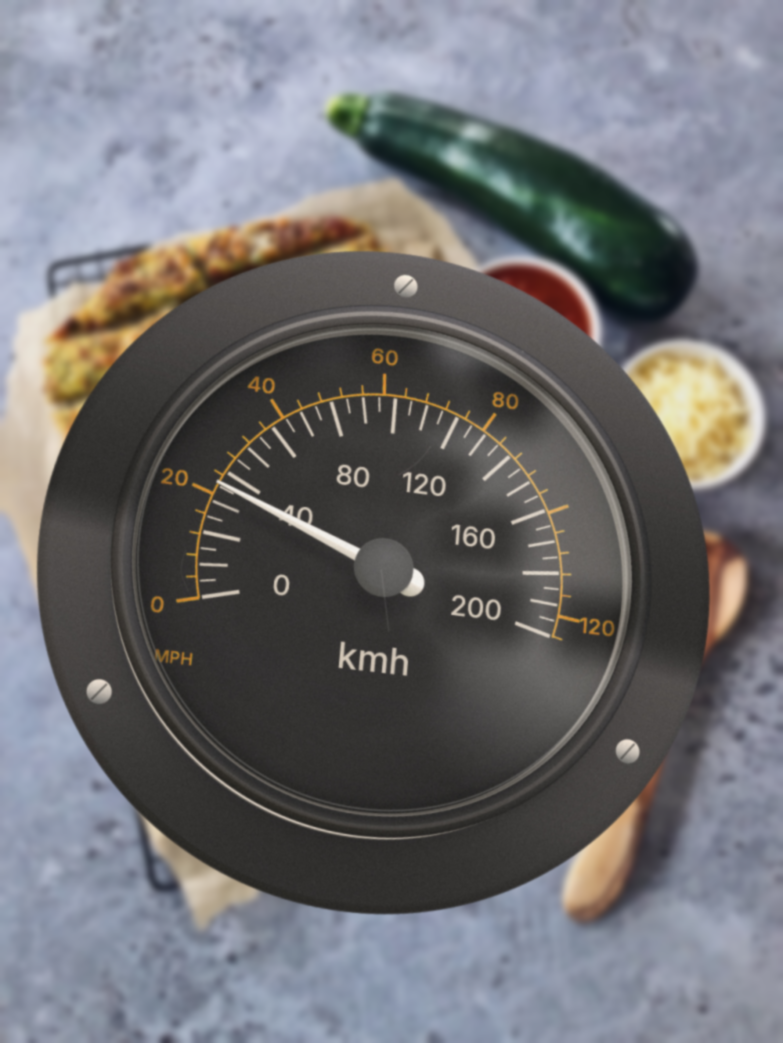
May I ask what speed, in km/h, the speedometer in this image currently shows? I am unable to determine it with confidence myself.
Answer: 35 km/h
